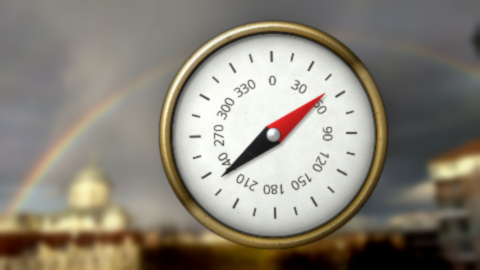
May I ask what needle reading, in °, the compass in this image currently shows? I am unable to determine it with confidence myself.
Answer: 52.5 °
